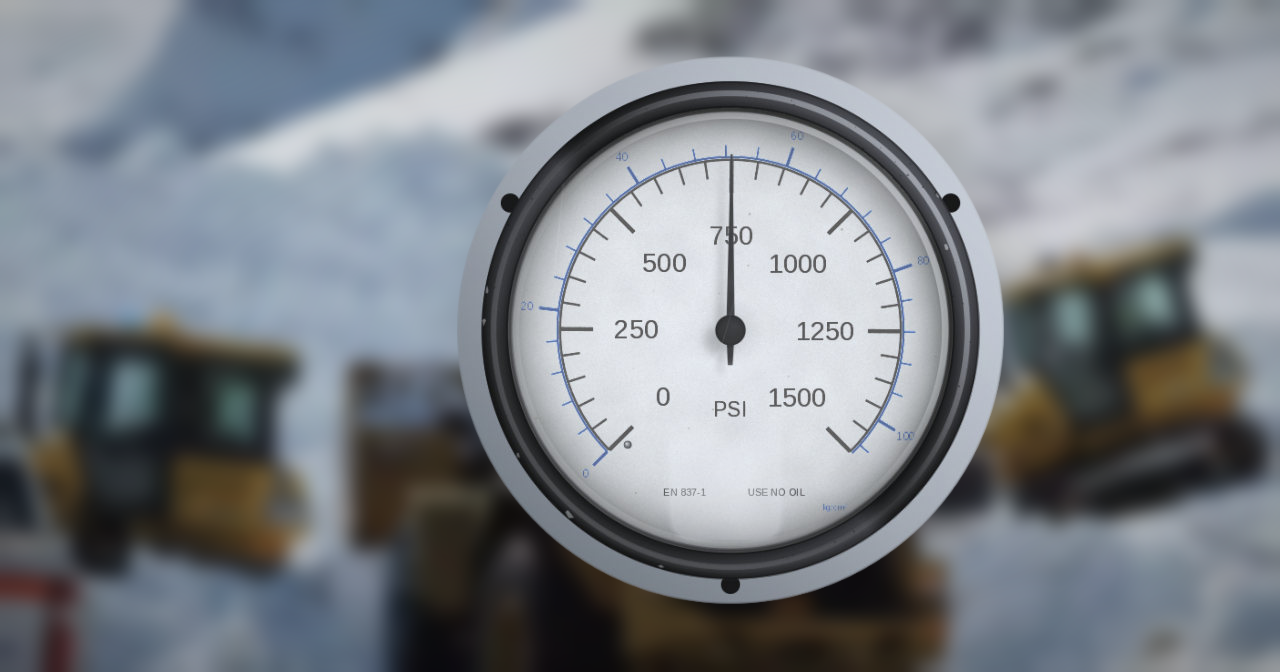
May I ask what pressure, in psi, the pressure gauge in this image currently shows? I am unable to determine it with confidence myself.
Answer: 750 psi
